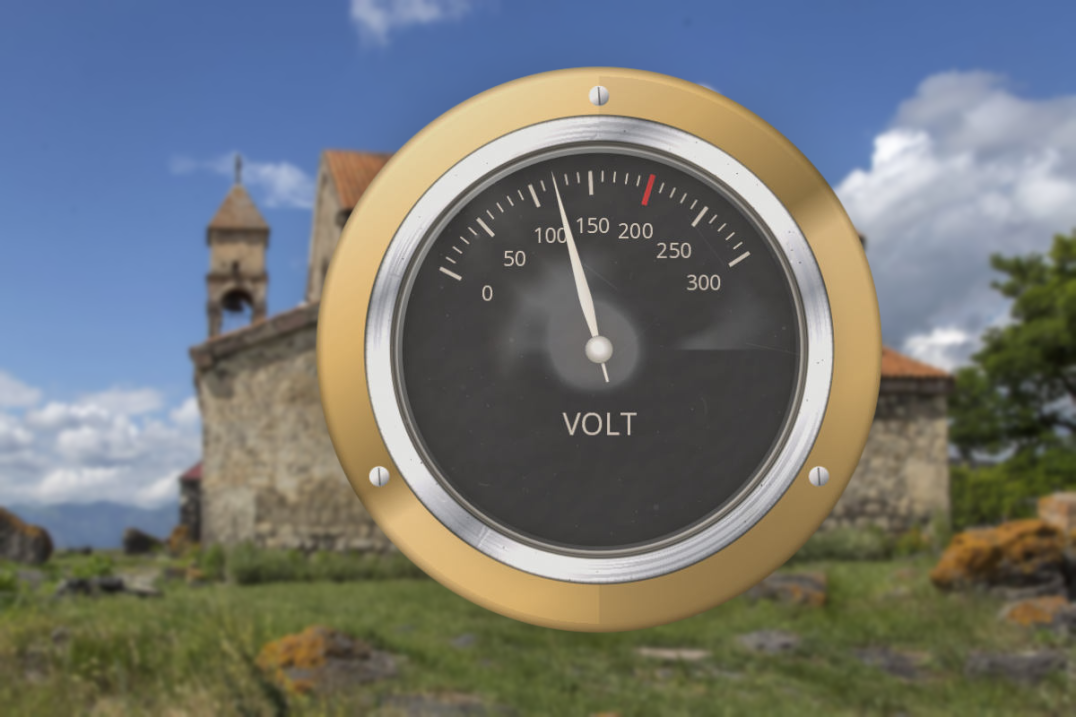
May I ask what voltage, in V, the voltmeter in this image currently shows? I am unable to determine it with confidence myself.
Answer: 120 V
